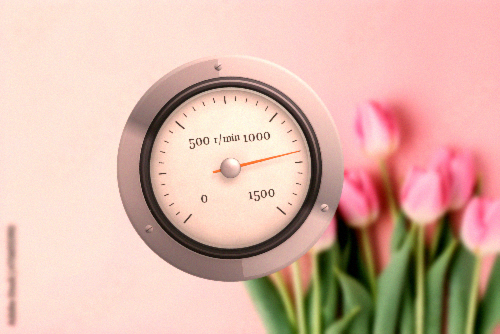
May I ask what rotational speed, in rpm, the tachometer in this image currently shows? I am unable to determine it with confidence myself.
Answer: 1200 rpm
